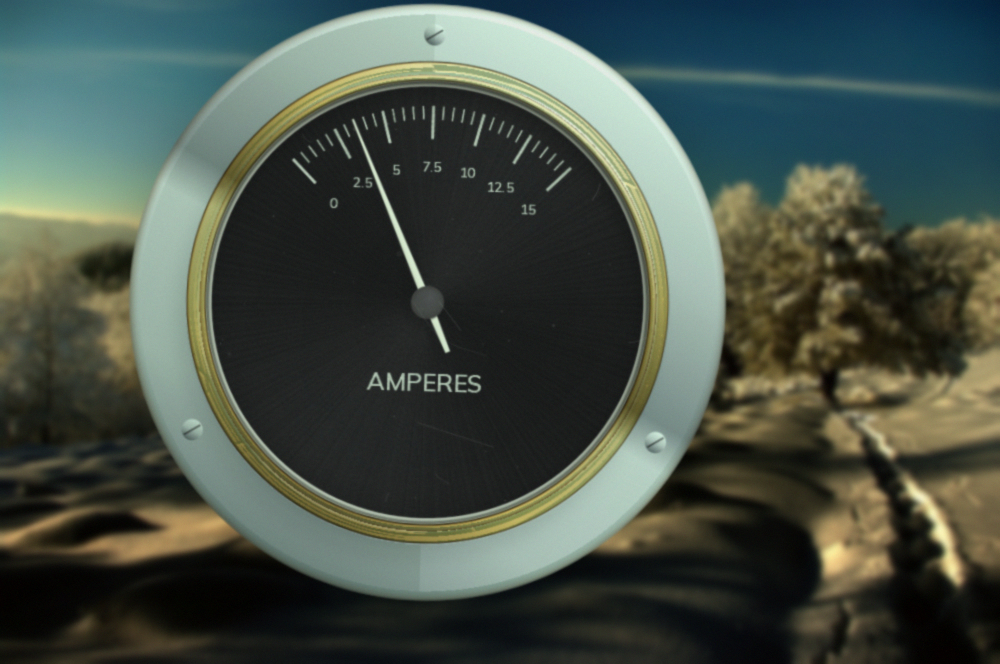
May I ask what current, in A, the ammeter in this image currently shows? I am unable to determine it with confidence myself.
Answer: 3.5 A
